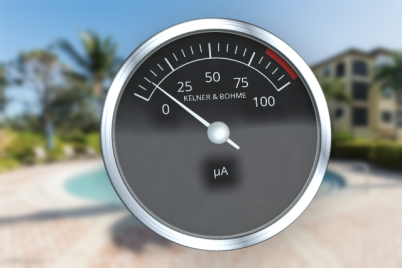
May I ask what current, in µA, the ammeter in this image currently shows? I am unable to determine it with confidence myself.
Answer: 10 µA
